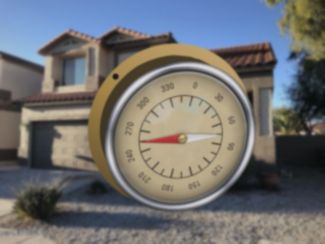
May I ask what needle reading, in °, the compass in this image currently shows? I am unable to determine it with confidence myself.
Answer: 255 °
